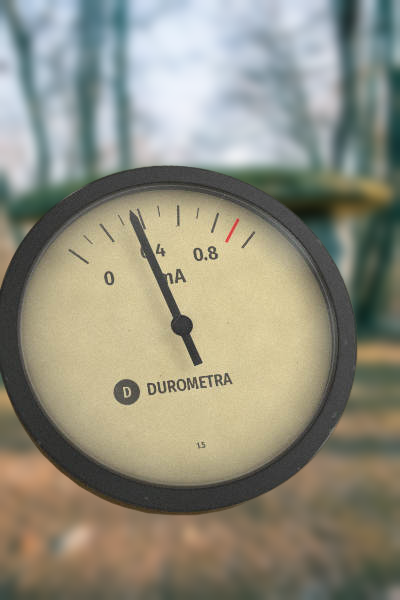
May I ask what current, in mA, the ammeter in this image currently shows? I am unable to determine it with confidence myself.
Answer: 0.35 mA
